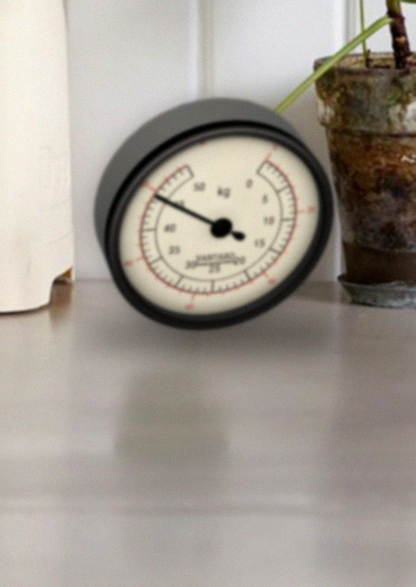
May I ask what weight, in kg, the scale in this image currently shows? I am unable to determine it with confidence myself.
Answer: 45 kg
